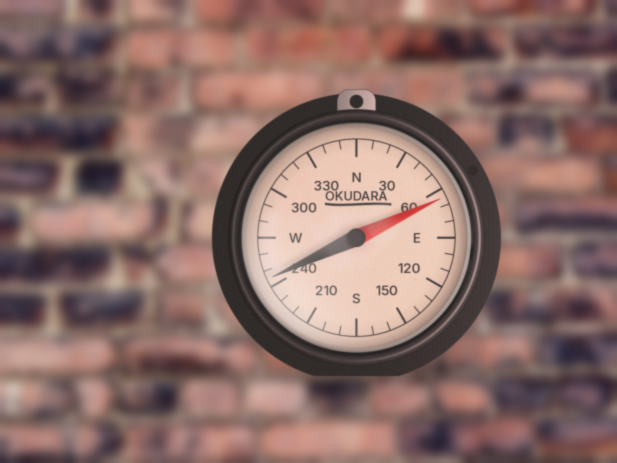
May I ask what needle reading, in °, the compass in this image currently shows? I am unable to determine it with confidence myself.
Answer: 65 °
